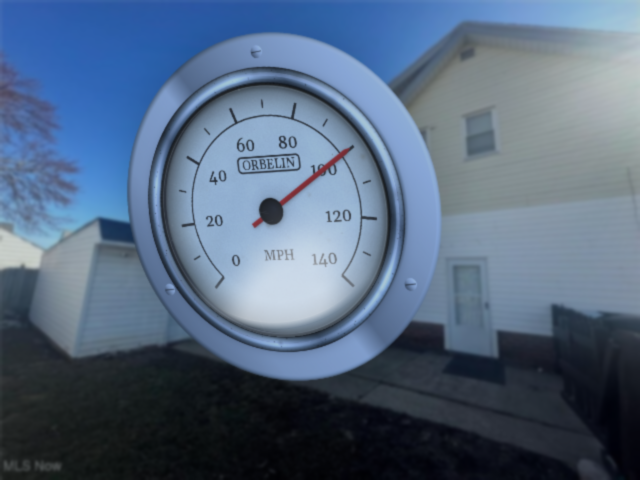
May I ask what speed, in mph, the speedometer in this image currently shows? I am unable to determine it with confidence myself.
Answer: 100 mph
